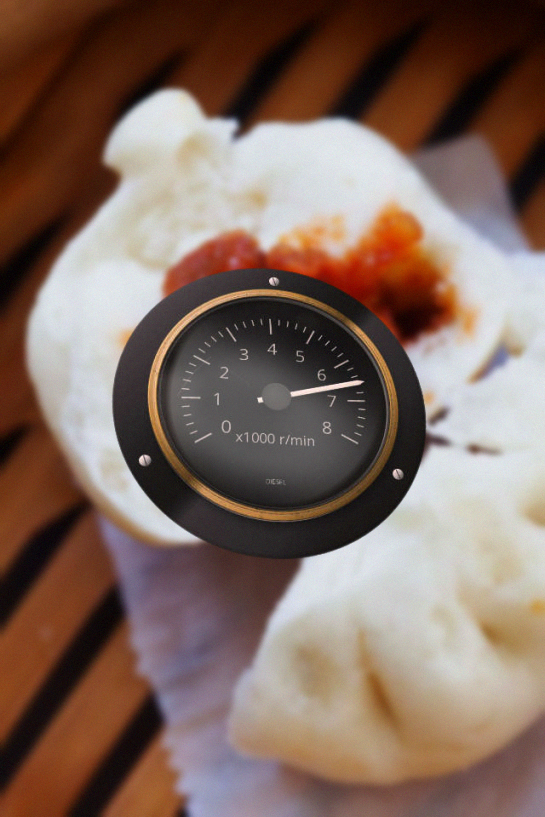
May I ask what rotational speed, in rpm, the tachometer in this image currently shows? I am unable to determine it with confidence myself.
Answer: 6600 rpm
